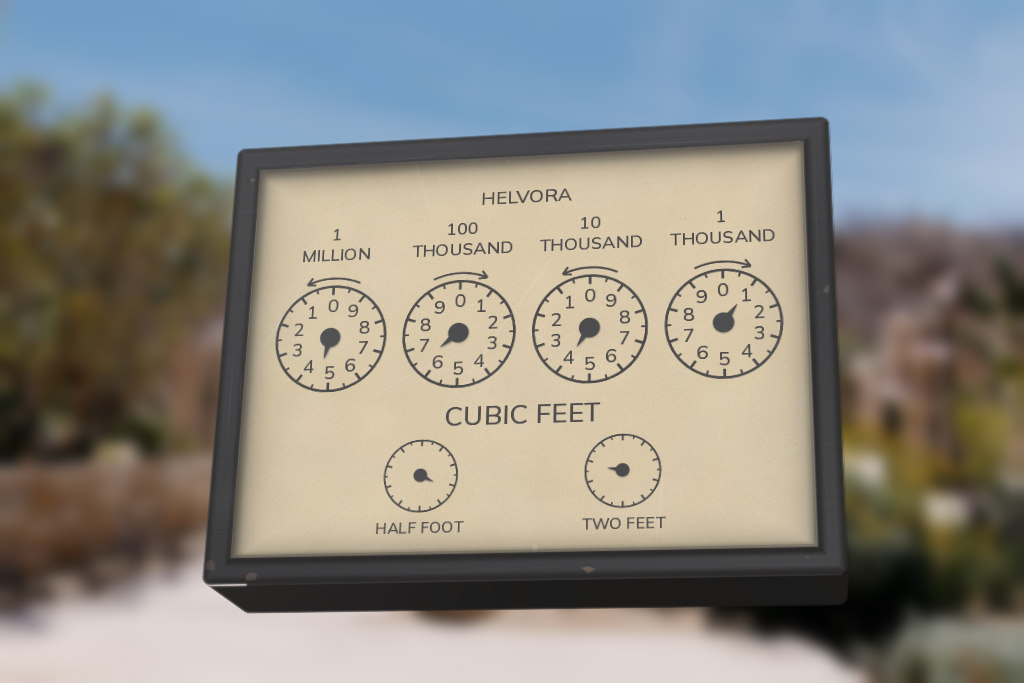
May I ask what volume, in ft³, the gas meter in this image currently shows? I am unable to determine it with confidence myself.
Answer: 464100 ft³
